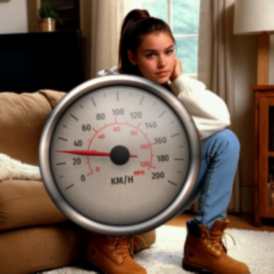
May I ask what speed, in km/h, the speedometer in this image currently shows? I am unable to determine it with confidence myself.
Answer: 30 km/h
